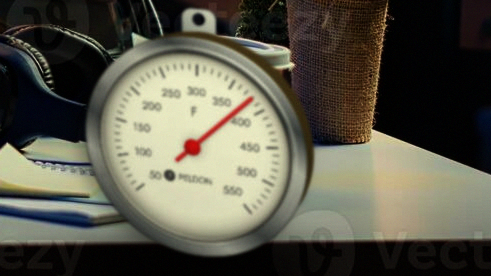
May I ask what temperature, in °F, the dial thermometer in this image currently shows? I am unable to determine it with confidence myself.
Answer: 380 °F
